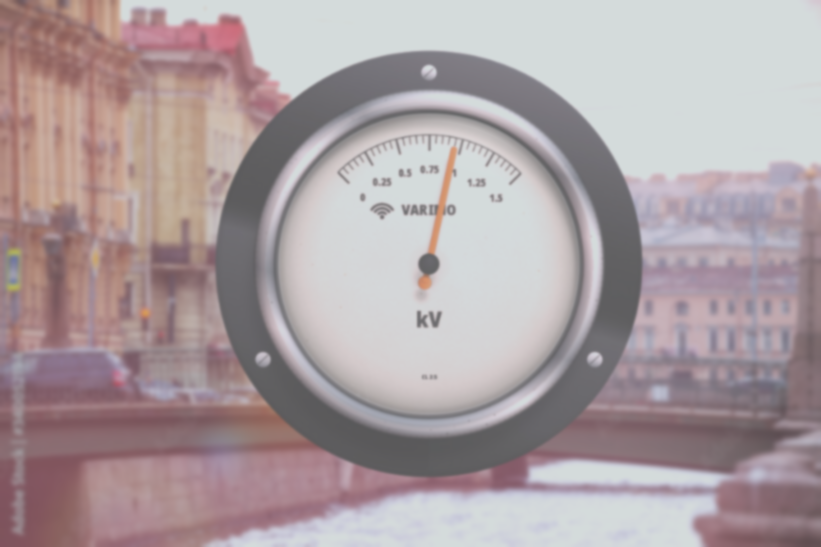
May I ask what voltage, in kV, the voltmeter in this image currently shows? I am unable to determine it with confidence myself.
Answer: 0.95 kV
